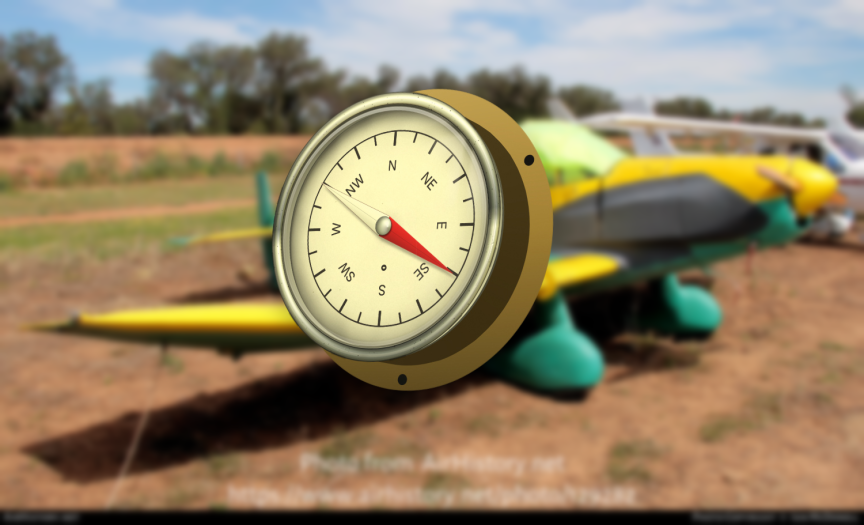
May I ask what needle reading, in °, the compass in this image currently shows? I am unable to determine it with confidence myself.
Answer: 120 °
